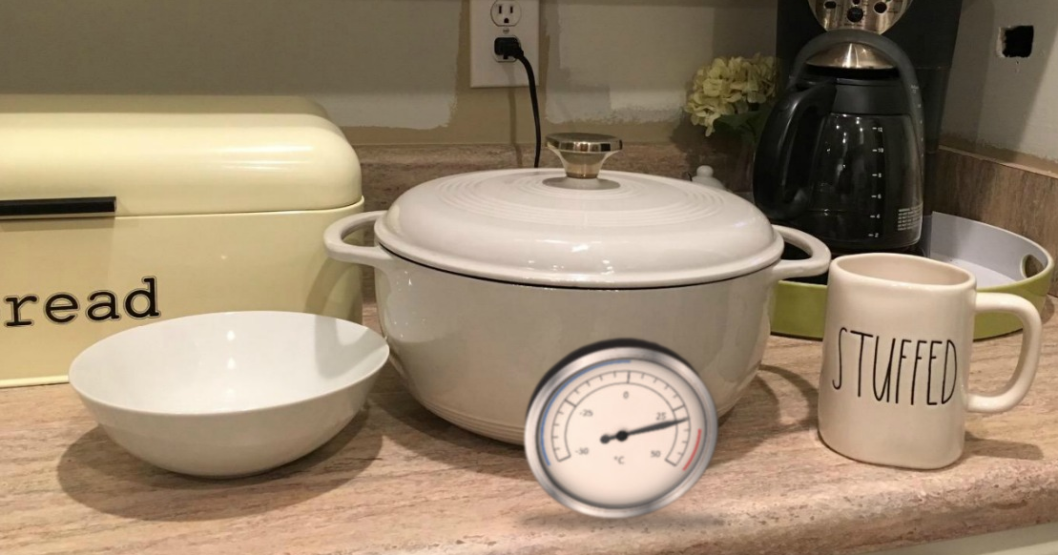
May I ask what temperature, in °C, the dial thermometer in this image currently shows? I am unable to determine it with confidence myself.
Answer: 30 °C
